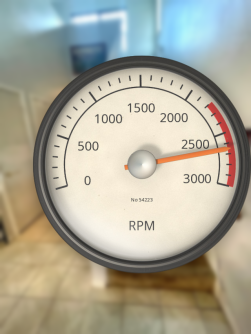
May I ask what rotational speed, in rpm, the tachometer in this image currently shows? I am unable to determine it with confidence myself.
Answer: 2650 rpm
